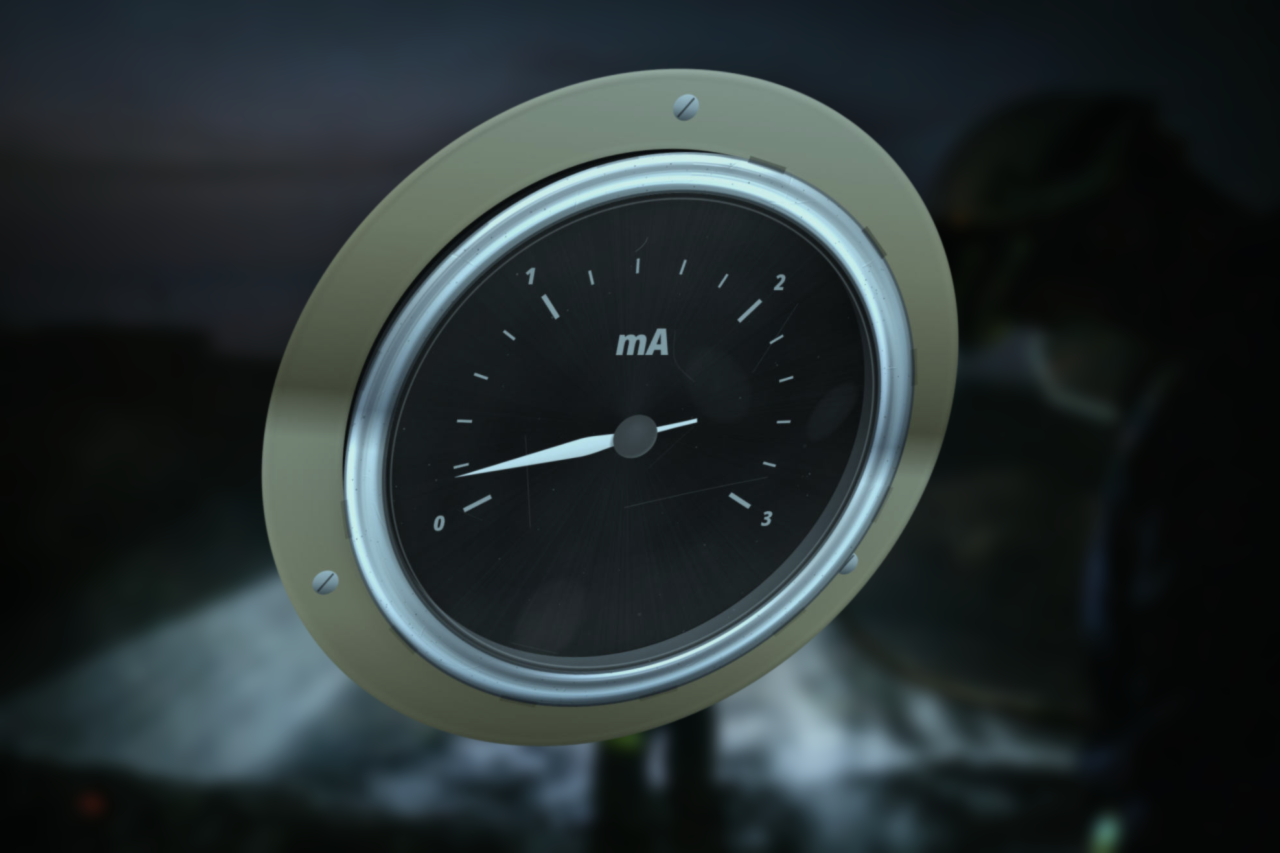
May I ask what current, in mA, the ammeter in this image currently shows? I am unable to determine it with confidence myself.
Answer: 0.2 mA
